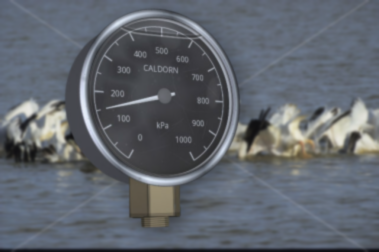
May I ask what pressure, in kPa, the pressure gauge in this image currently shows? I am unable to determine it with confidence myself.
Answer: 150 kPa
